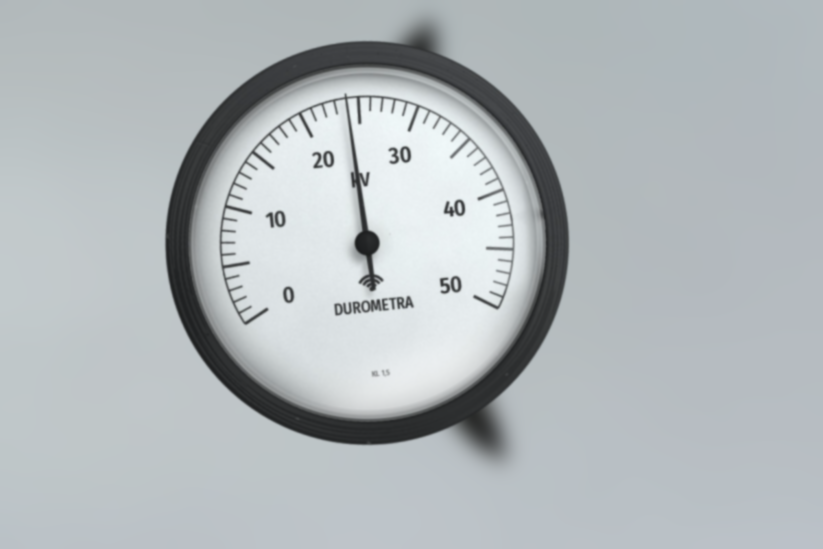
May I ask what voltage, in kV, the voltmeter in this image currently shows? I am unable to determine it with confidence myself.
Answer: 24 kV
